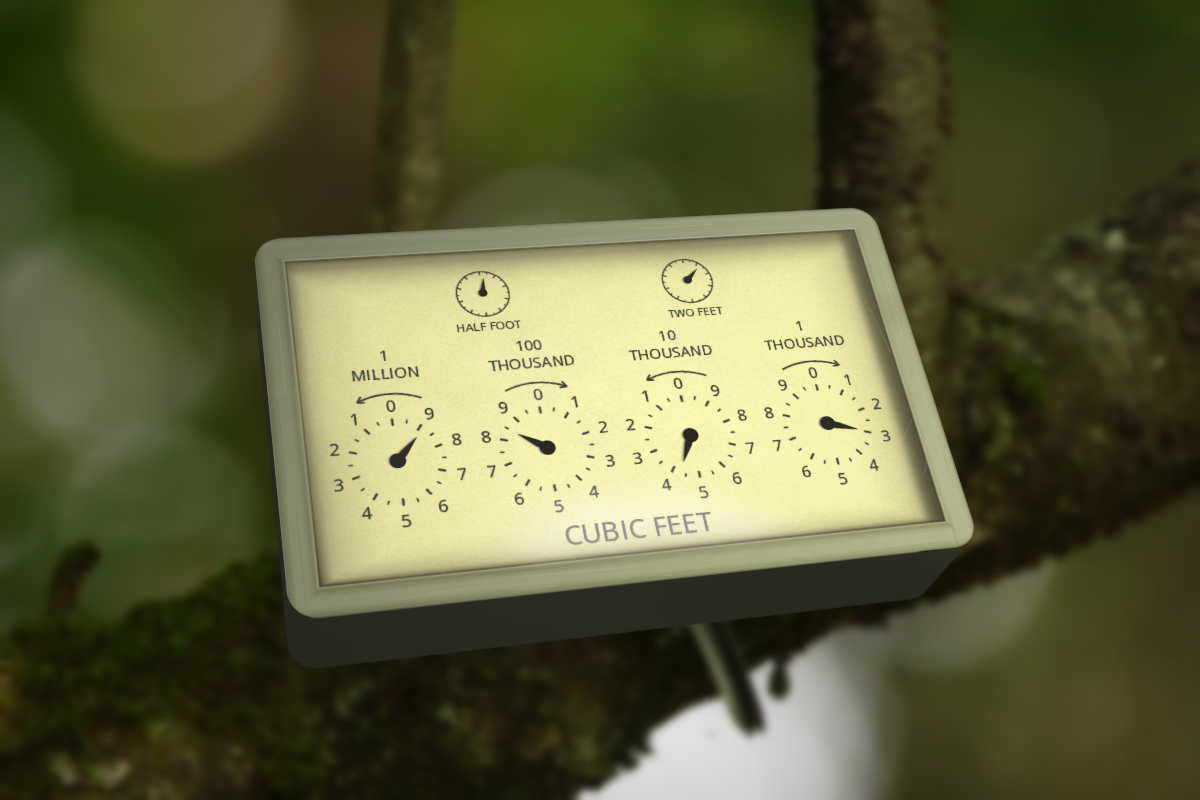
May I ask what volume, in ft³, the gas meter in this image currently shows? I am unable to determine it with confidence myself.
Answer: 884300 ft³
